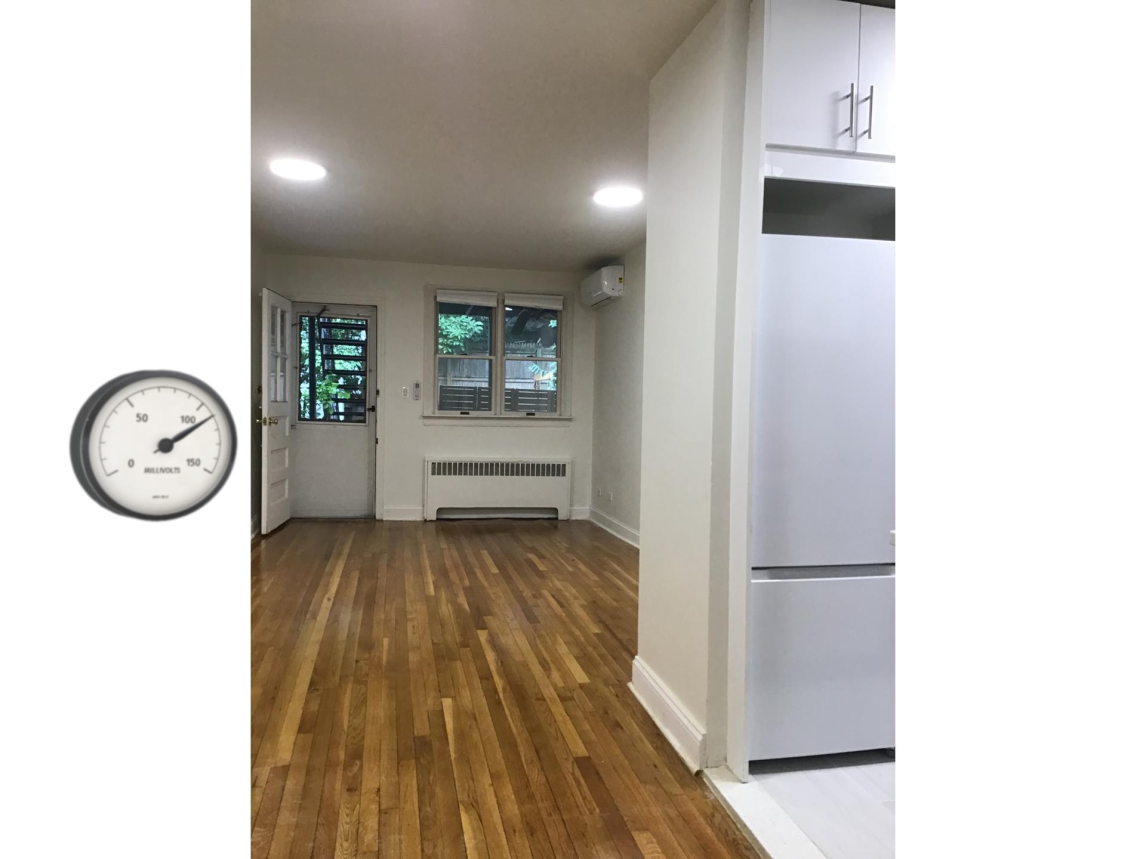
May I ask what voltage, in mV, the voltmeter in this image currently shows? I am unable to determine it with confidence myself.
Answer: 110 mV
